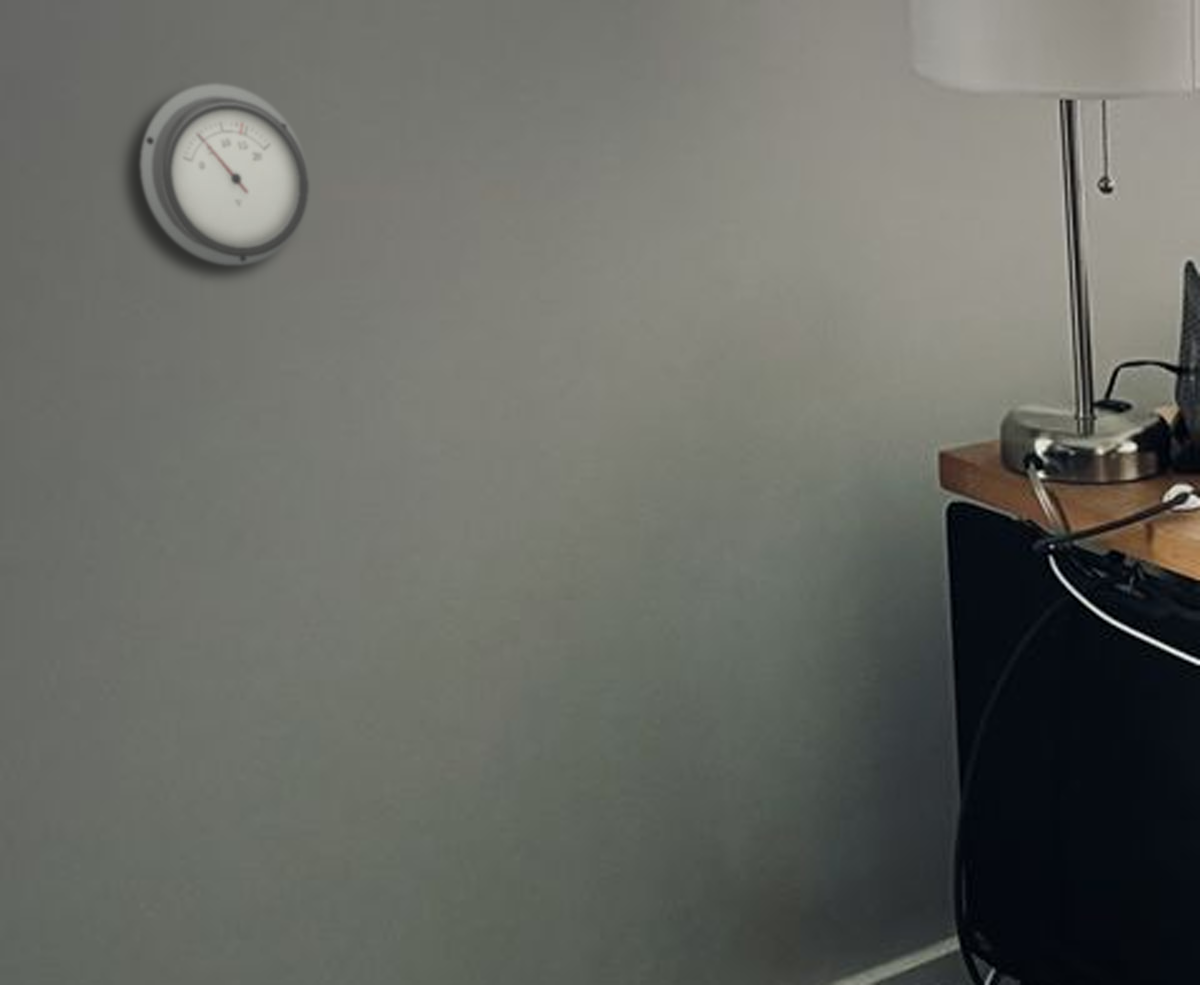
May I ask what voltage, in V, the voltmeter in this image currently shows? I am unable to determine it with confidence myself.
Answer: 5 V
